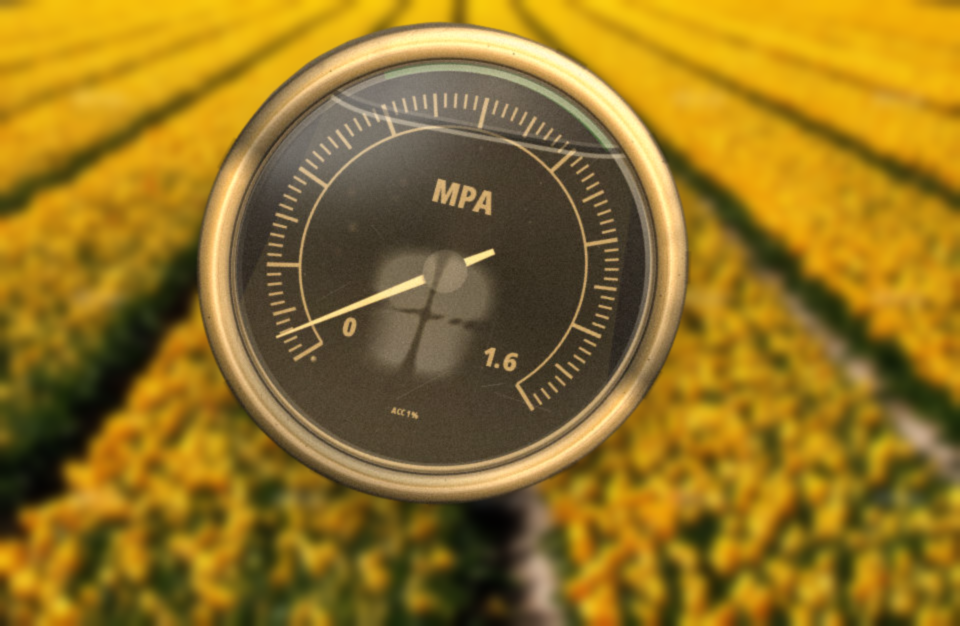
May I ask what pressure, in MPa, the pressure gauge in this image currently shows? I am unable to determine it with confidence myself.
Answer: 0.06 MPa
